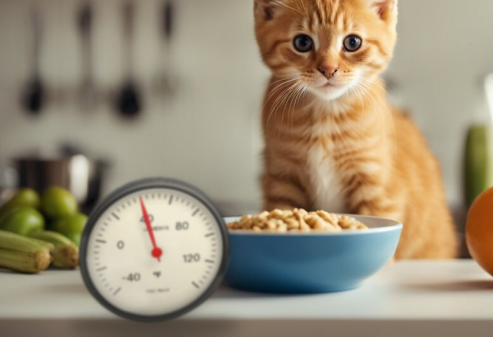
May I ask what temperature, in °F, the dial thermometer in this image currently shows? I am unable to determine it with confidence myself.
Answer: 40 °F
